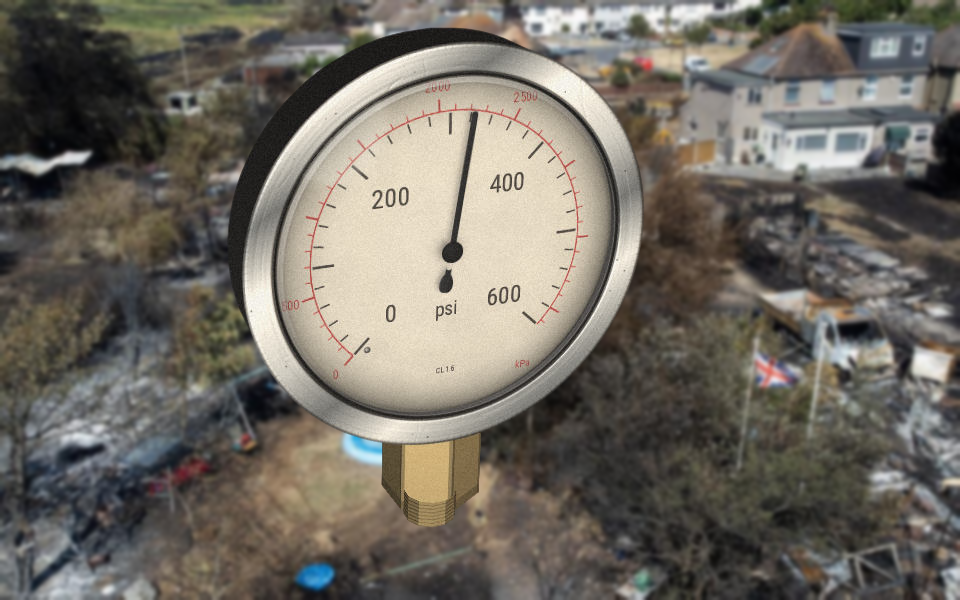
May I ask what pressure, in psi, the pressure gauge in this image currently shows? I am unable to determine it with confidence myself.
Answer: 320 psi
